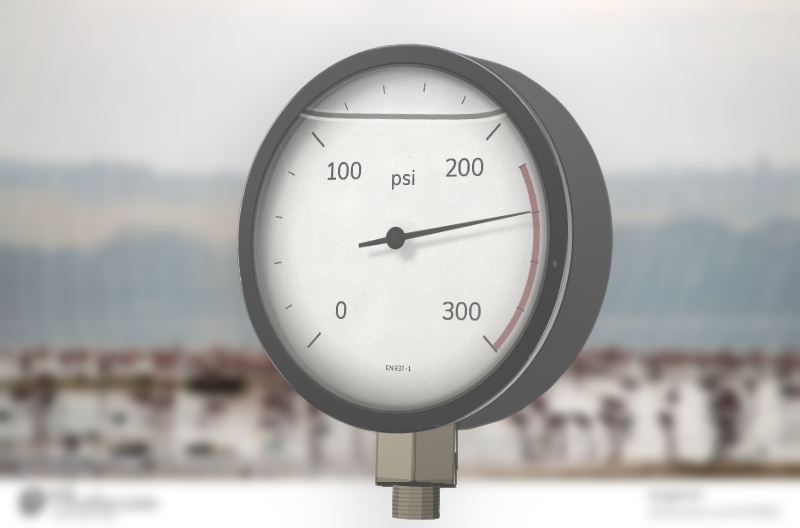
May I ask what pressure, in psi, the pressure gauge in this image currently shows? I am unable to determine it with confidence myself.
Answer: 240 psi
